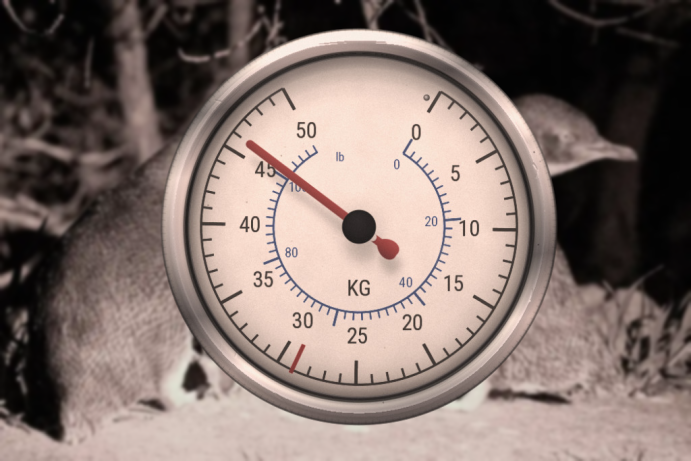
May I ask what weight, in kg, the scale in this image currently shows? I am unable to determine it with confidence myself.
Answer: 46 kg
